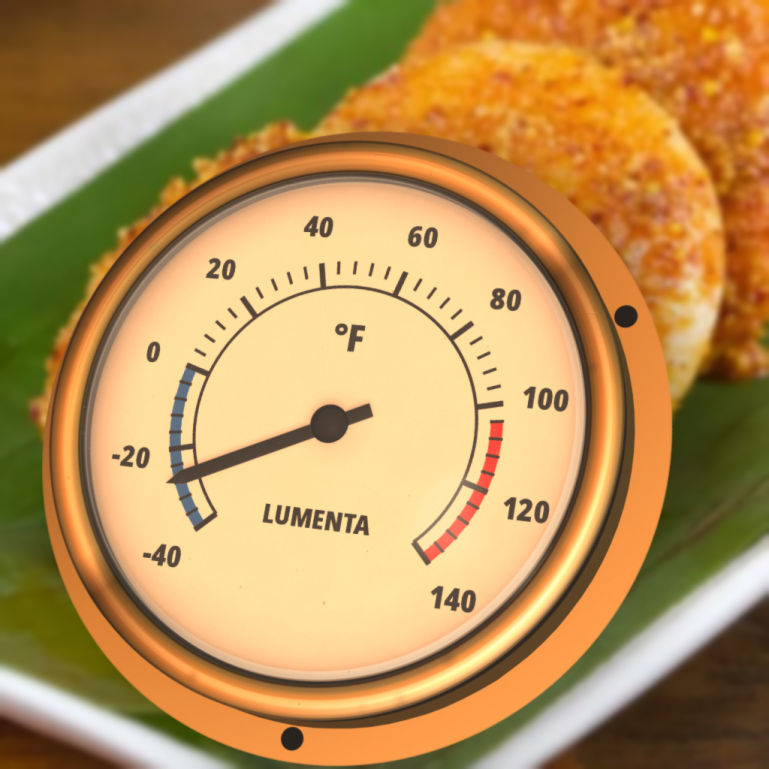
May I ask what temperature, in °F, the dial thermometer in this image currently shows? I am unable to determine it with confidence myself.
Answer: -28 °F
